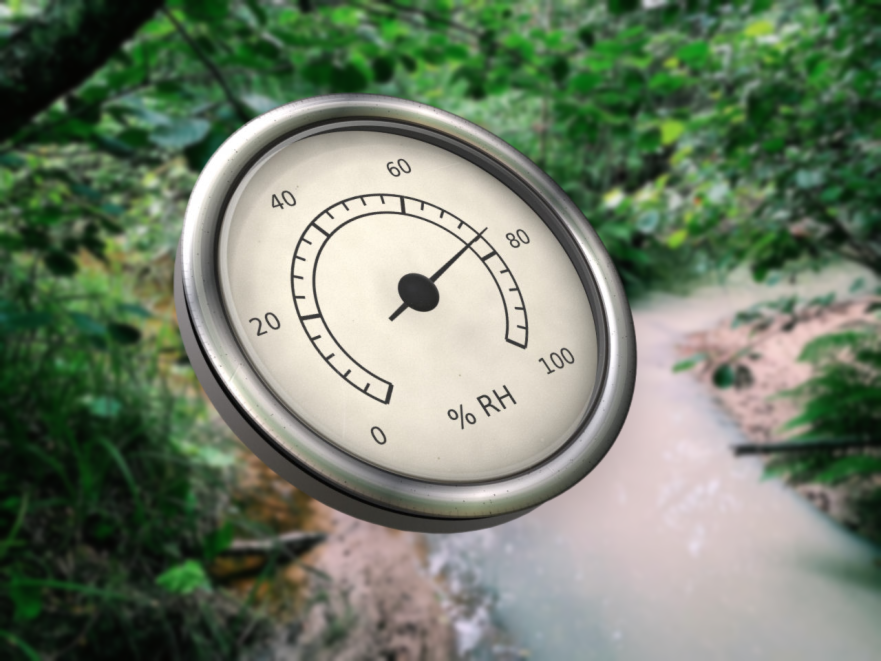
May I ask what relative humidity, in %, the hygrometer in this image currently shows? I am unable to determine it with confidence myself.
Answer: 76 %
